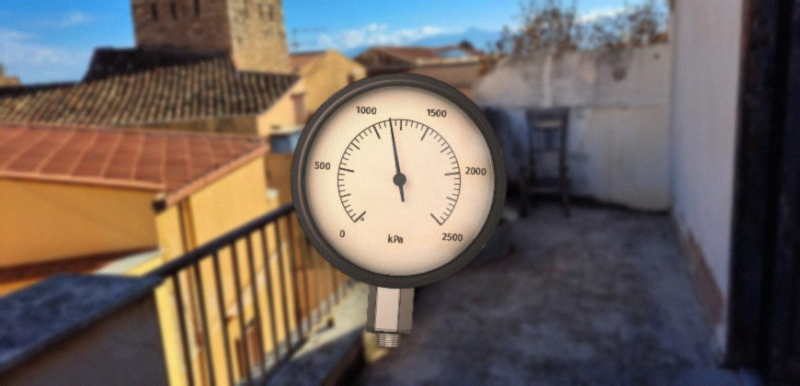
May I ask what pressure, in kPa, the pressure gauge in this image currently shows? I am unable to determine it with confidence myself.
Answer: 1150 kPa
